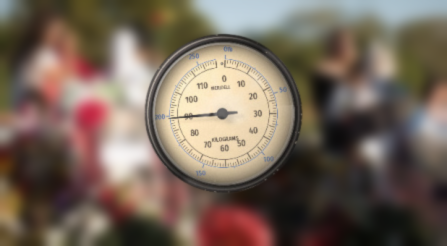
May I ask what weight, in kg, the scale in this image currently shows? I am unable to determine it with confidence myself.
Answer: 90 kg
